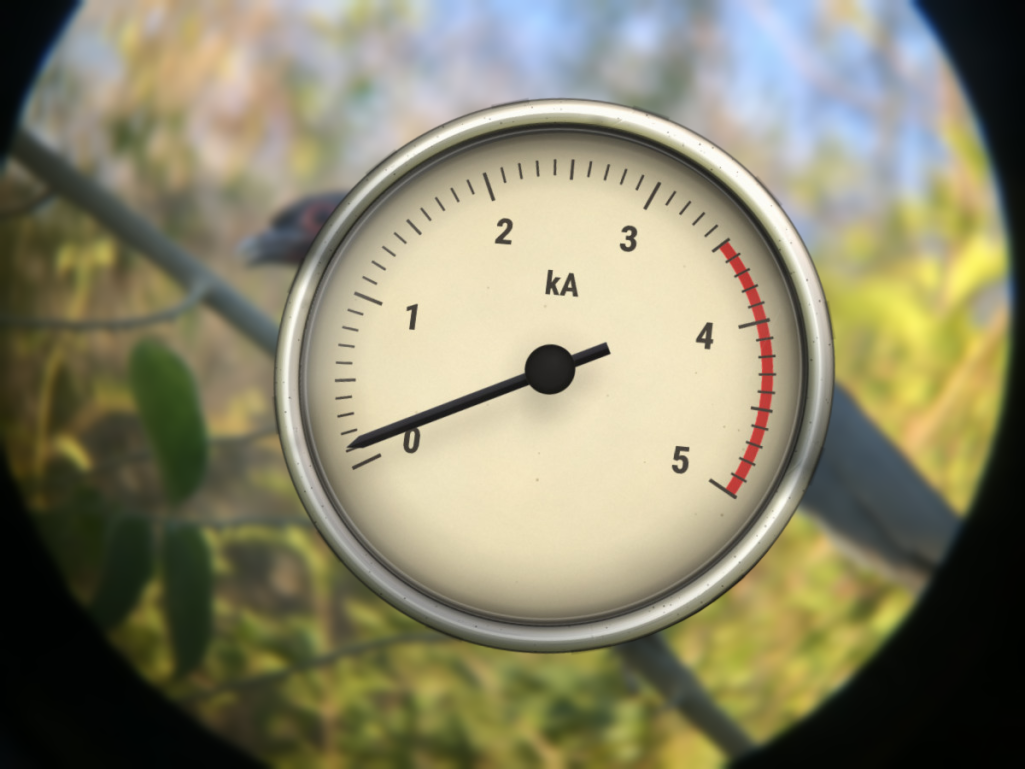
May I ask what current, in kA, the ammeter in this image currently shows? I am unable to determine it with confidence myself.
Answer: 0.1 kA
